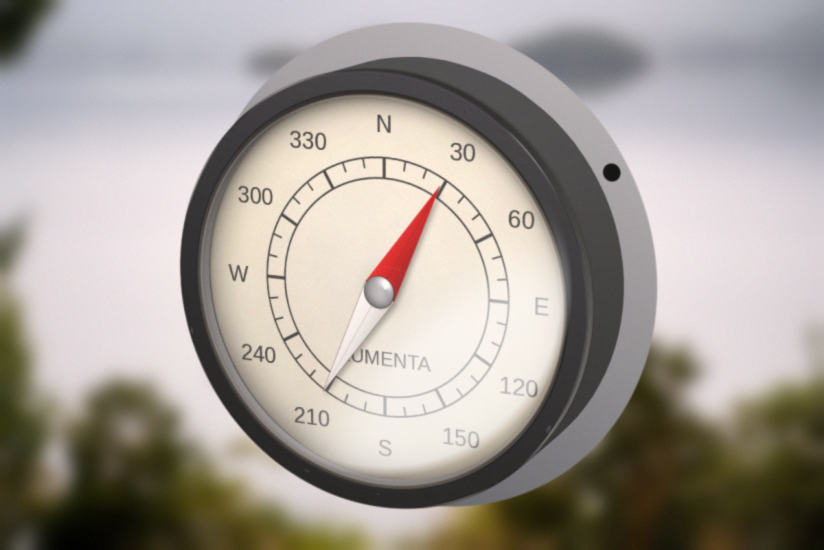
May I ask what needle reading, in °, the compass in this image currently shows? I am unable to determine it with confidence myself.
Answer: 30 °
